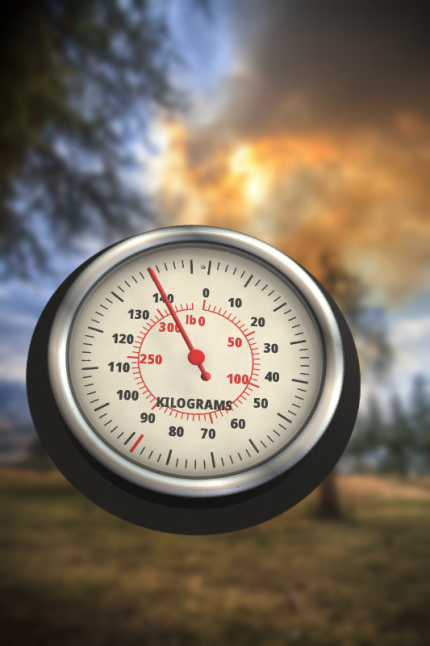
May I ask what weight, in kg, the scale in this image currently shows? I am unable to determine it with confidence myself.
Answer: 140 kg
